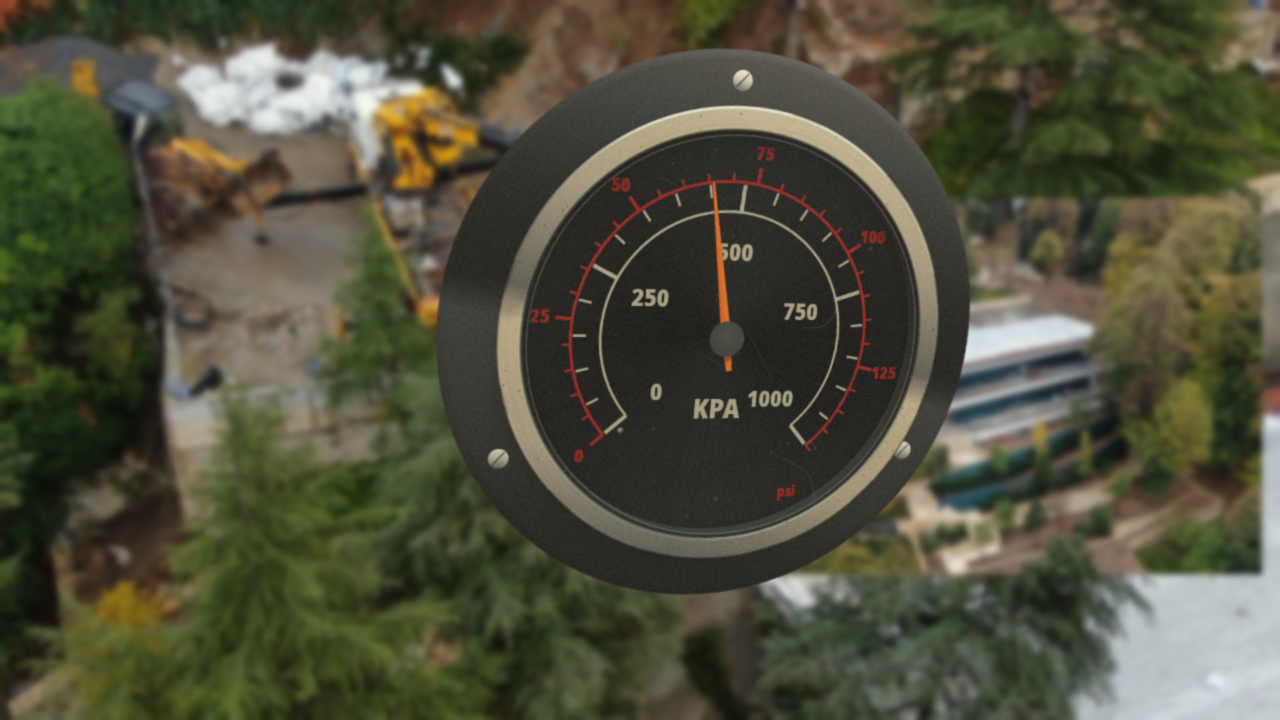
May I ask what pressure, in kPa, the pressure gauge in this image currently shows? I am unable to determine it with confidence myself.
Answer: 450 kPa
